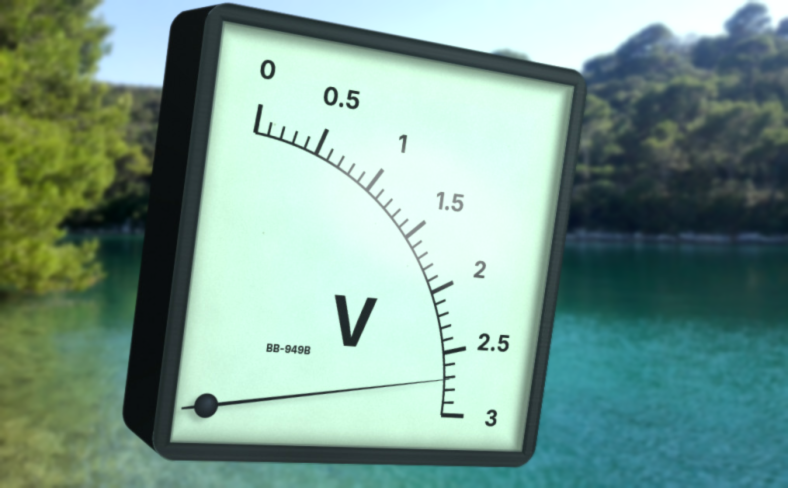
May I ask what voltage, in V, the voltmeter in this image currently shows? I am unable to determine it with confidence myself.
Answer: 2.7 V
